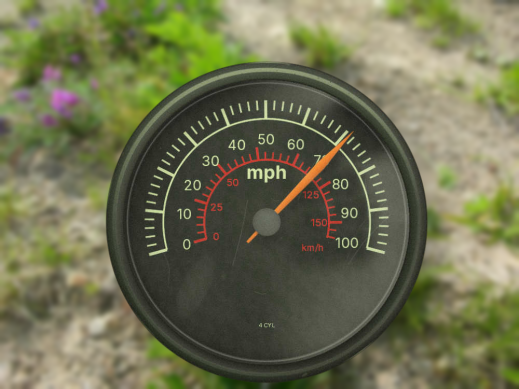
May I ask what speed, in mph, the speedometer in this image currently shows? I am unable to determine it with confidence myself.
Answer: 71 mph
